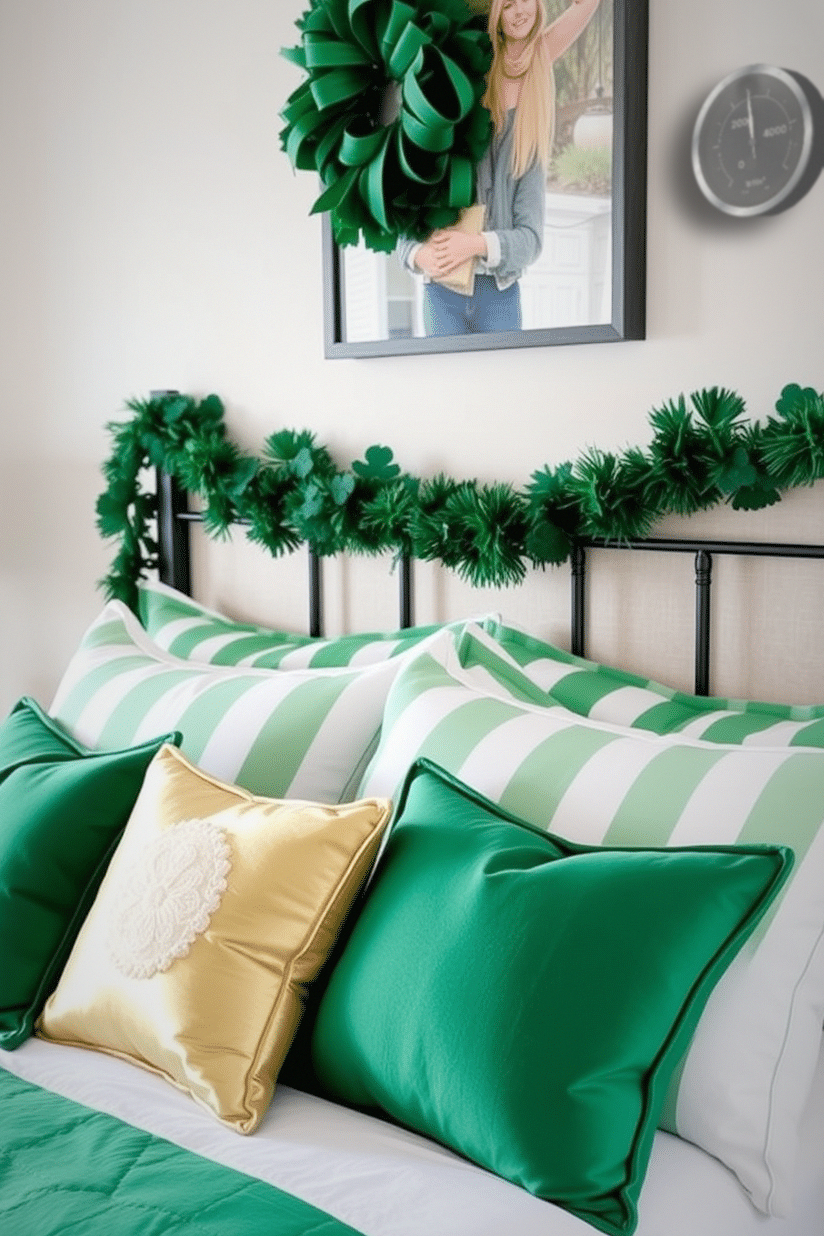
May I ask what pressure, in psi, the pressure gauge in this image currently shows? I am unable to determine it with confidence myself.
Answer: 2500 psi
